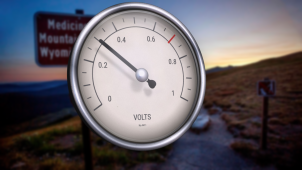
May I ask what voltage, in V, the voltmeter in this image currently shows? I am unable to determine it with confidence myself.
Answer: 0.3 V
